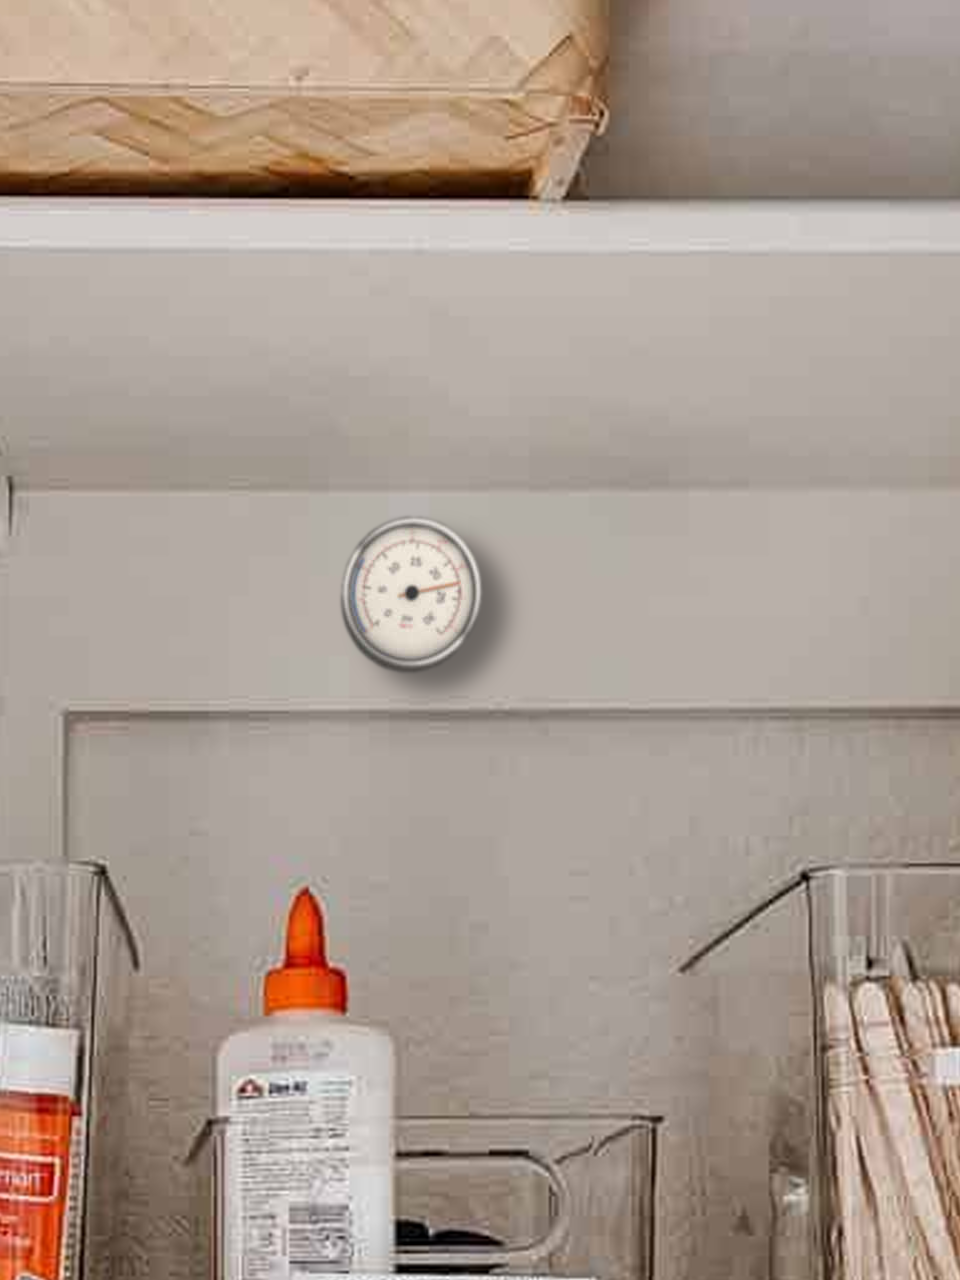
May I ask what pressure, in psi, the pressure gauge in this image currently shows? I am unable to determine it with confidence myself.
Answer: 23 psi
